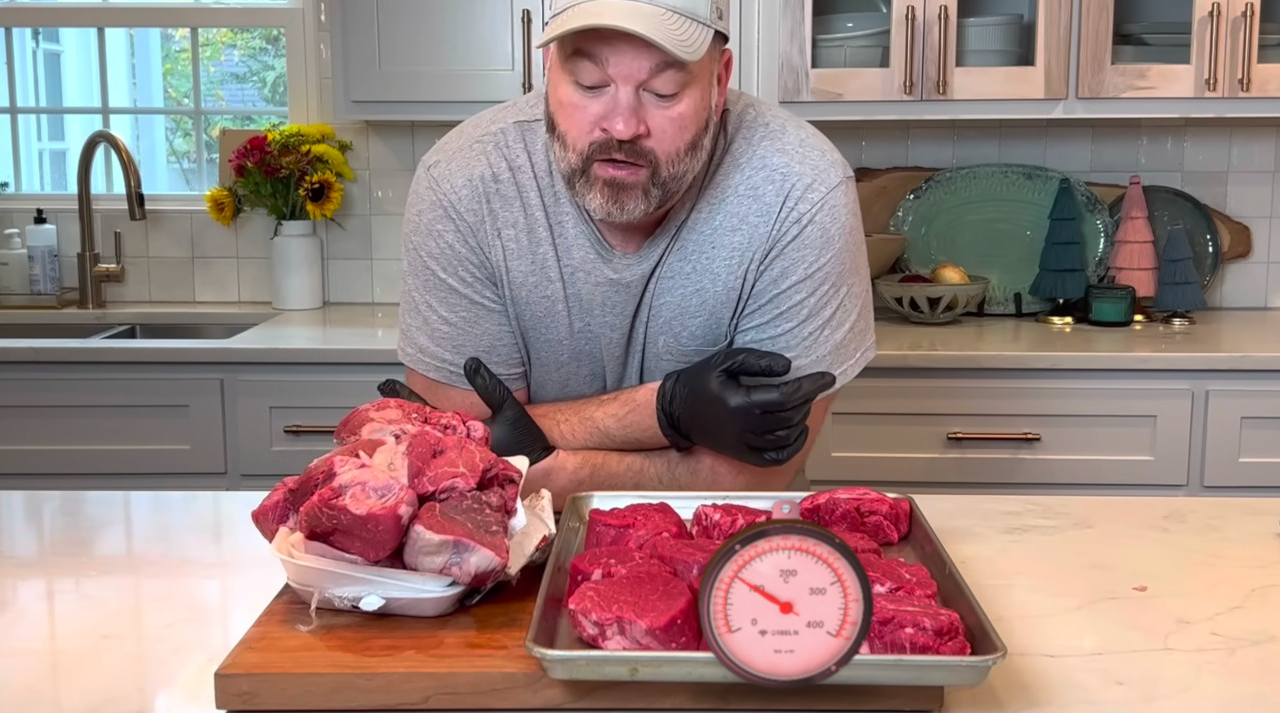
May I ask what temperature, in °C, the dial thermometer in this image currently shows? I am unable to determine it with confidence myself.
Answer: 100 °C
